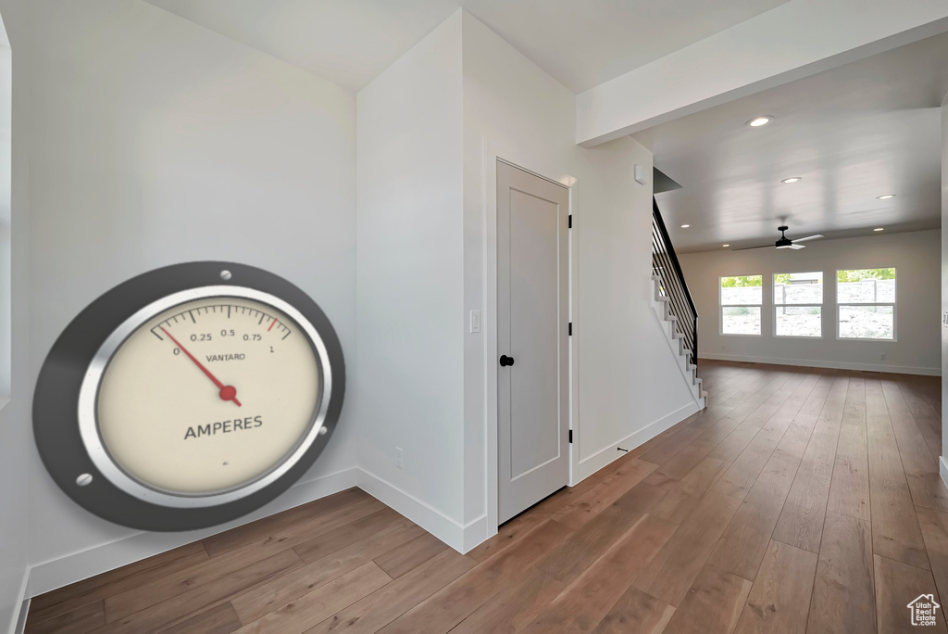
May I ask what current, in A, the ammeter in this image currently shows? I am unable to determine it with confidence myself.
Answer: 0.05 A
